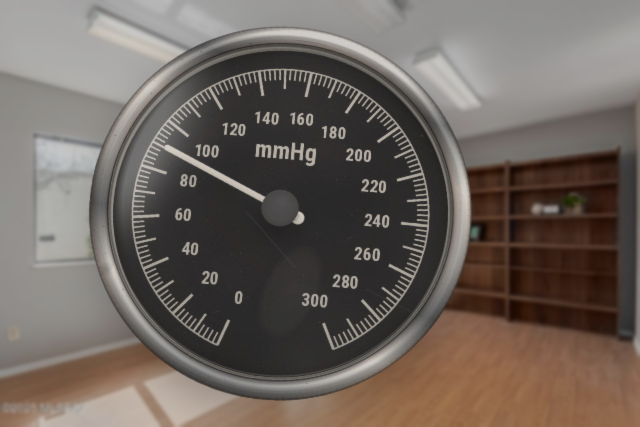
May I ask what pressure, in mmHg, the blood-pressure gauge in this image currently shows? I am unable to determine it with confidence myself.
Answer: 90 mmHg
